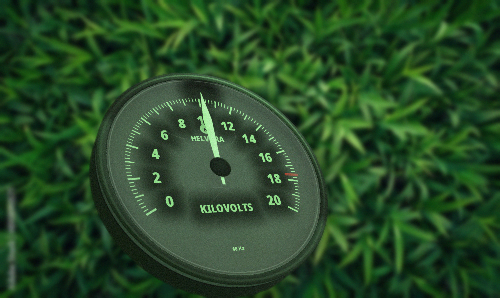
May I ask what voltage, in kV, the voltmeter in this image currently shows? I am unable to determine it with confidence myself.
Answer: 10 kV
